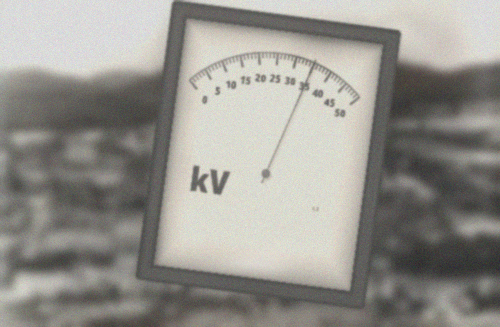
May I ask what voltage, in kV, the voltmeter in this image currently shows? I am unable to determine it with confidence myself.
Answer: 35 kV
